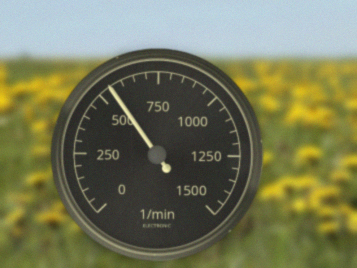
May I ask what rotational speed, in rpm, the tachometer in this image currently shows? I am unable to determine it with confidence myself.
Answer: 550 rpm
